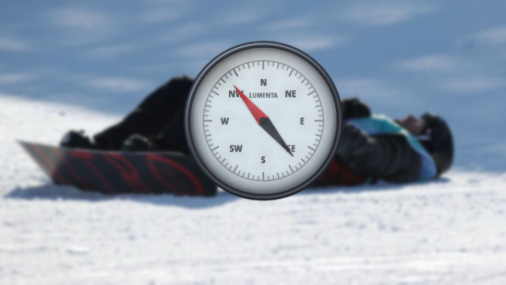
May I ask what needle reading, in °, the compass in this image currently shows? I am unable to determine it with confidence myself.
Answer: 320 °
